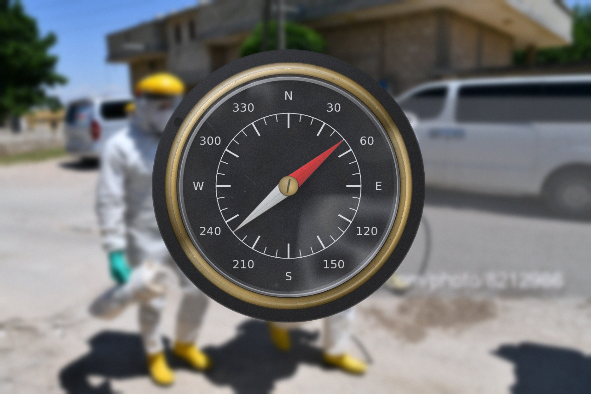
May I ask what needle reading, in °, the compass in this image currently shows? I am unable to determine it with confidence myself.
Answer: 50 °
